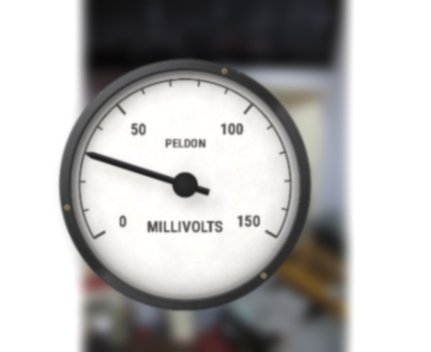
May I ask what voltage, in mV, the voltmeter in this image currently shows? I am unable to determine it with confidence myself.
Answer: 30 mV
